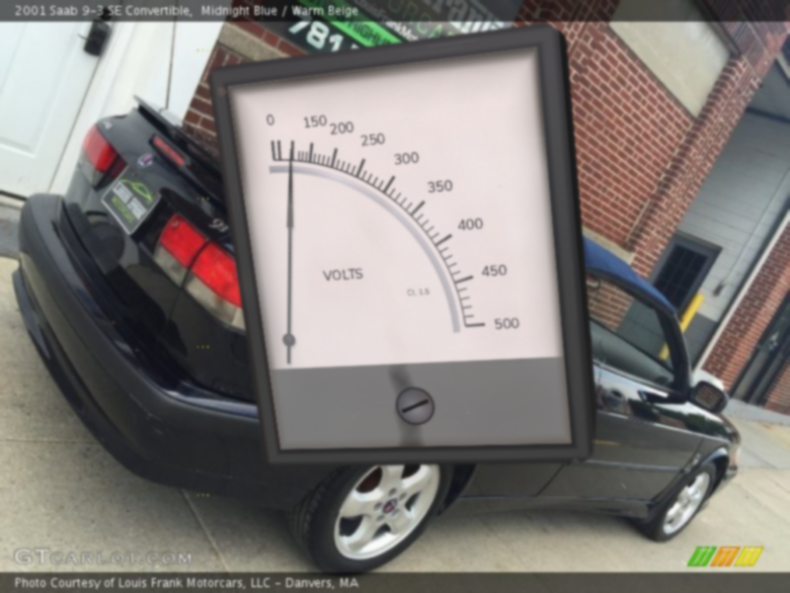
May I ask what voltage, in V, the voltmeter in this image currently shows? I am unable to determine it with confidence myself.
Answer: 100 V
